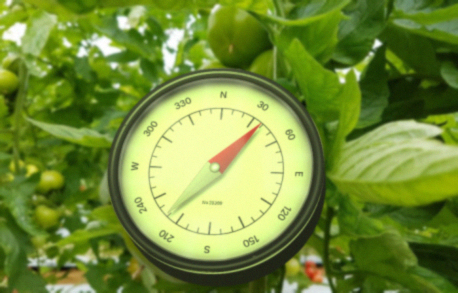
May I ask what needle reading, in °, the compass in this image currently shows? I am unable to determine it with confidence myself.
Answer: 40 °
